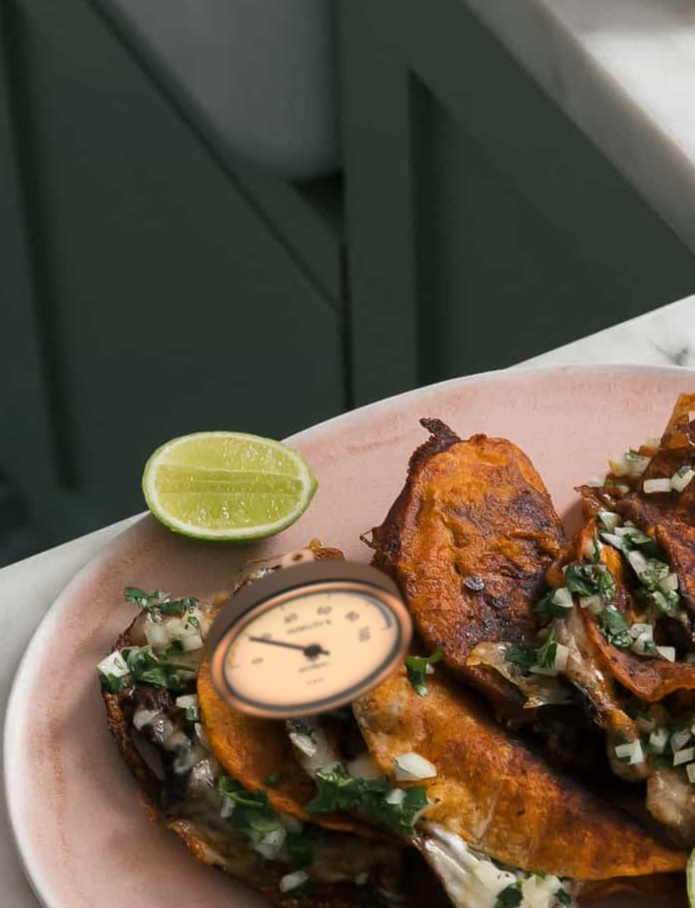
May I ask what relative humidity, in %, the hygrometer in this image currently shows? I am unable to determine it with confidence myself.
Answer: 20 %
